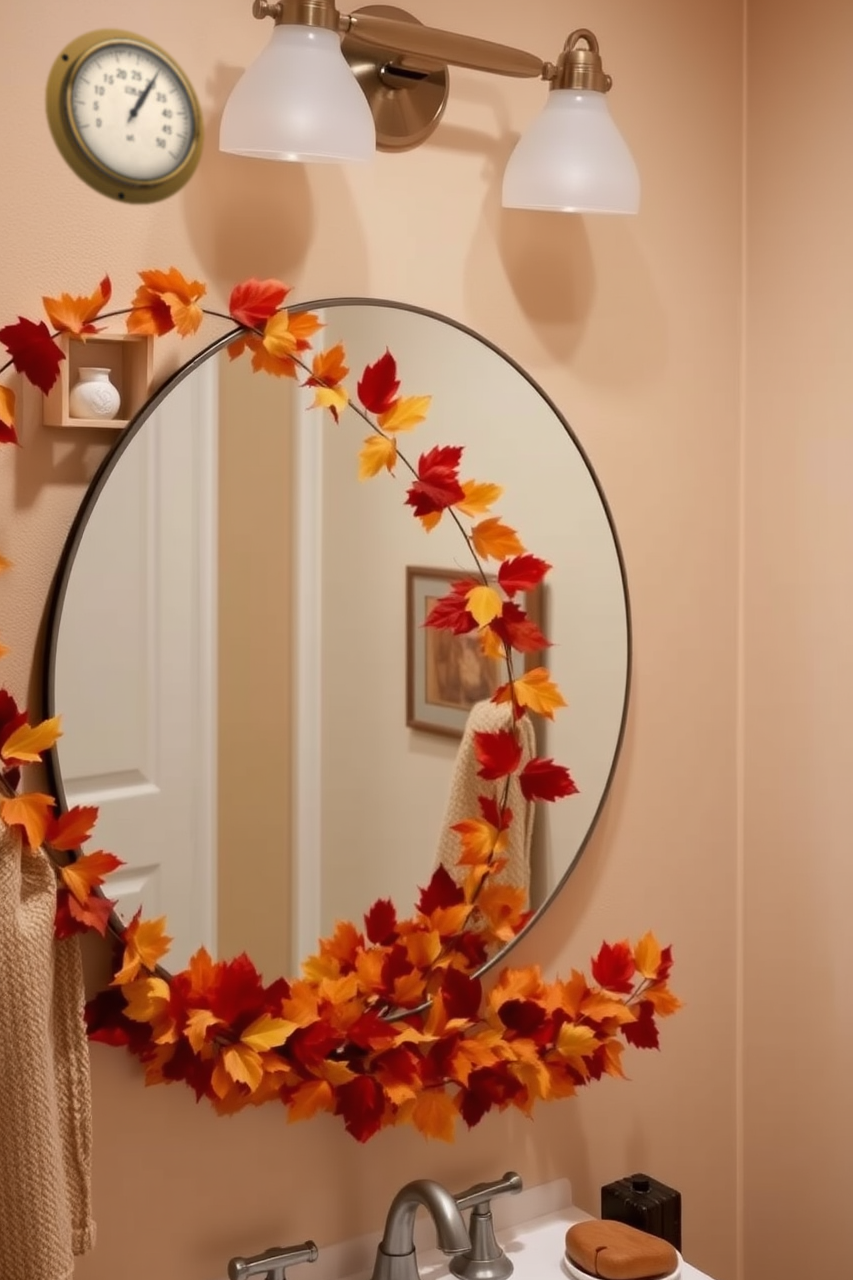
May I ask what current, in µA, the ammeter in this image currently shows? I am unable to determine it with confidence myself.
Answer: 30 µA
